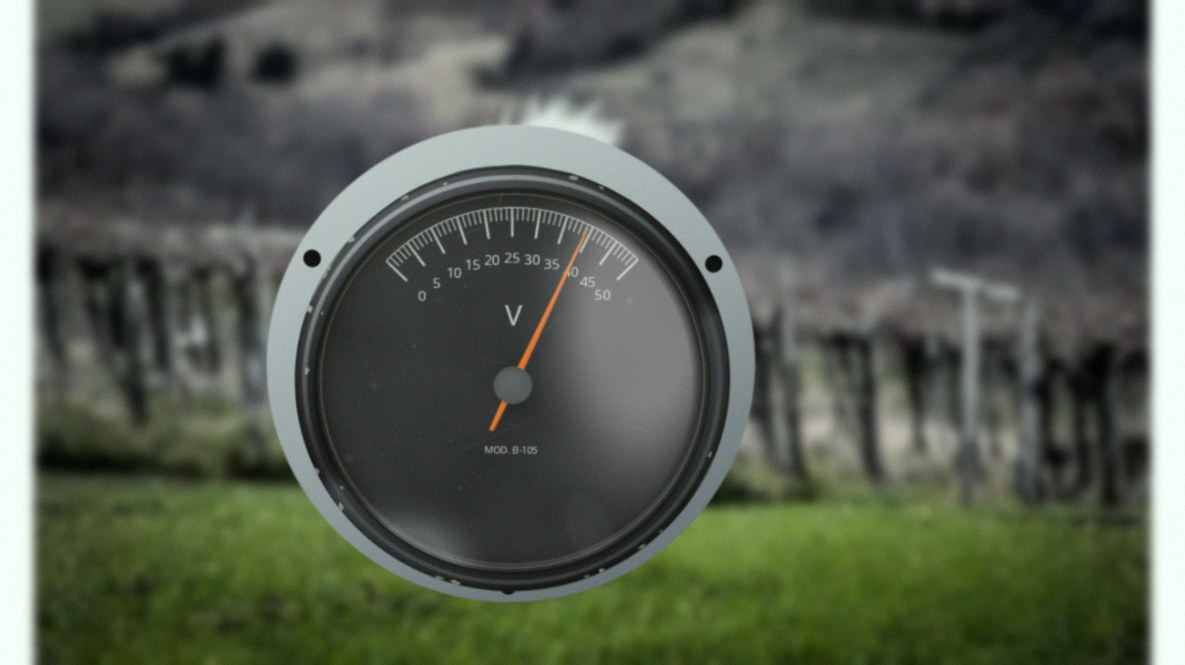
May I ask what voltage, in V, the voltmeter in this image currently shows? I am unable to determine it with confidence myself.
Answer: 39 V
